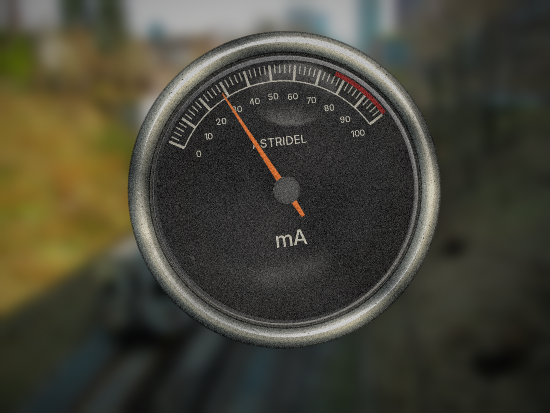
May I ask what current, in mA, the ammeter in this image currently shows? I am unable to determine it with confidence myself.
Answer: 28 mA
